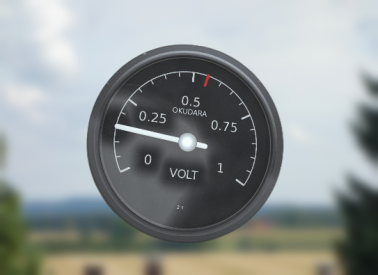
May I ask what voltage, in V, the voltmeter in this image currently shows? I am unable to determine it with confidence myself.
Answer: 0.15 V
